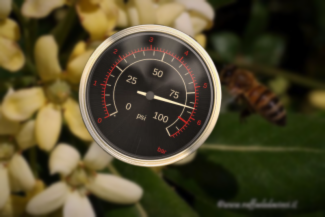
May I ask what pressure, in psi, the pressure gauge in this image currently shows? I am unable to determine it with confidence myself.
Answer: 82.5 psi
